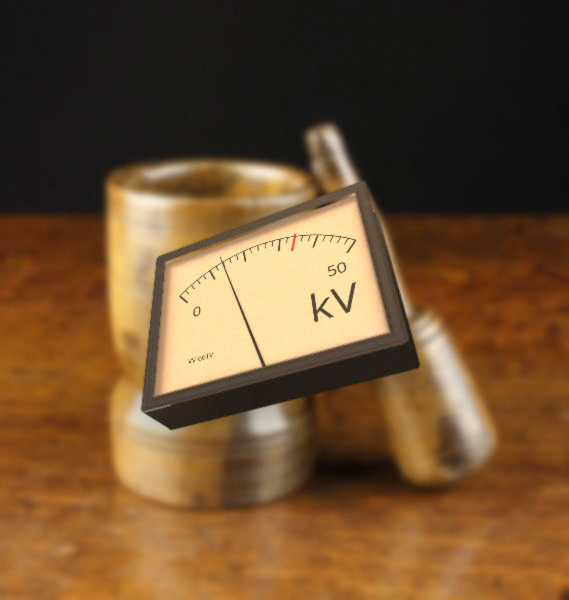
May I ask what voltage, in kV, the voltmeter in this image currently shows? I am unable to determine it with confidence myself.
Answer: 14 kV
